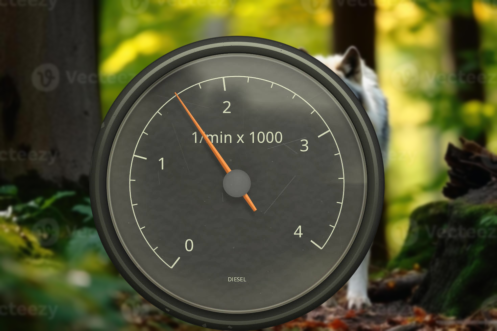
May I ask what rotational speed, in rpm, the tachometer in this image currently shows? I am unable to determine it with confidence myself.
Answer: 1600 rpm
